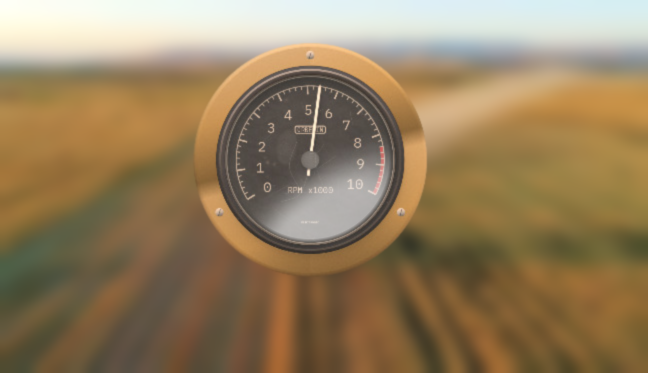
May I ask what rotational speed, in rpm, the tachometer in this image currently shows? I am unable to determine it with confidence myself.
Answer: 5400 rpm
